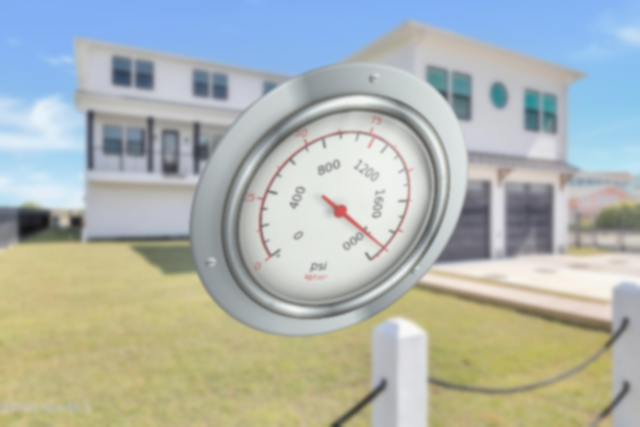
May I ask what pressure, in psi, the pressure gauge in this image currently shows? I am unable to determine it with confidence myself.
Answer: 1900 psi
